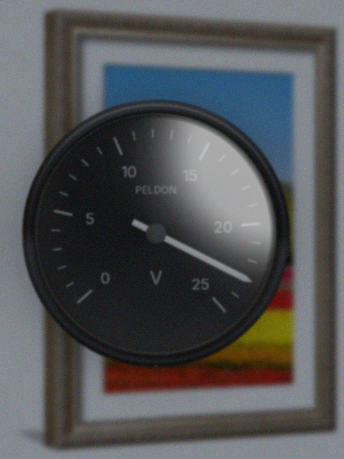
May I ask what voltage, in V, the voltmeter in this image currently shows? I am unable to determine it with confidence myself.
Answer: 23 V
